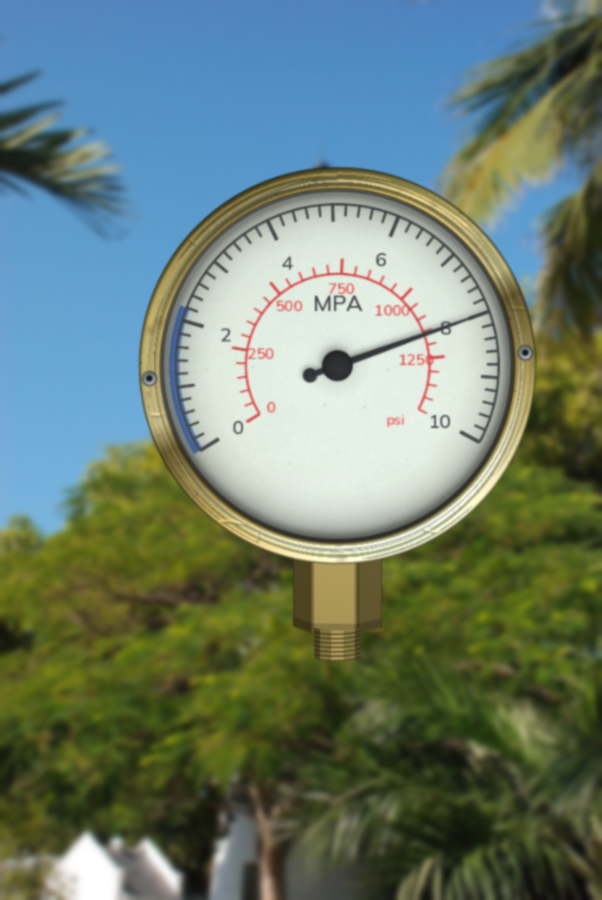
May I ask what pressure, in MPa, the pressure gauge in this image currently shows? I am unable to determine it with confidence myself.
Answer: 8 MPa
